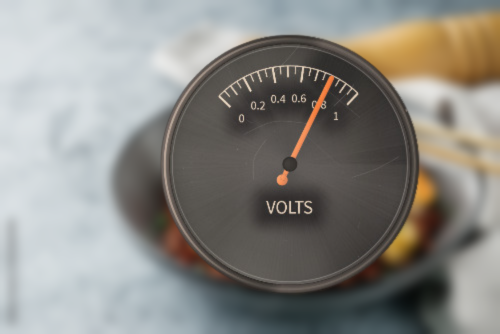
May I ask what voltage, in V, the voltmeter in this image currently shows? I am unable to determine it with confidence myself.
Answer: 0.8 V
